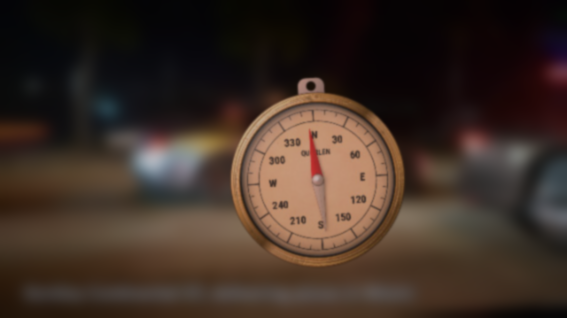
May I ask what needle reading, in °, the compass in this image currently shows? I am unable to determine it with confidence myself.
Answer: 355 °
